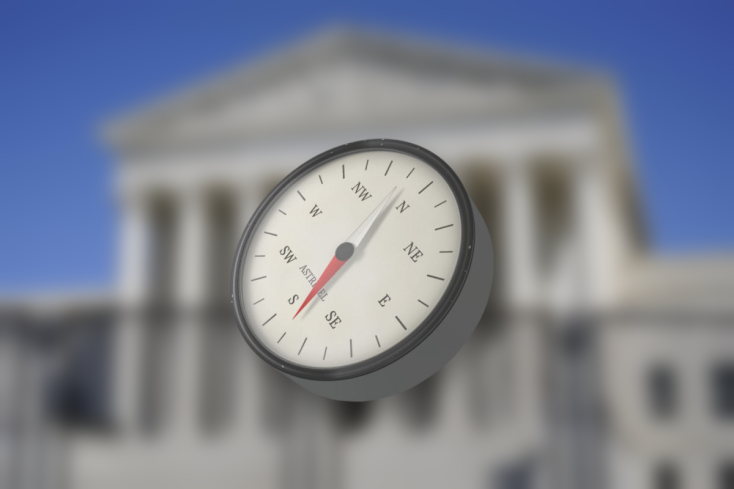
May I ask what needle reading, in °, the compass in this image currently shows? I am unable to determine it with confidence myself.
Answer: 165 °
